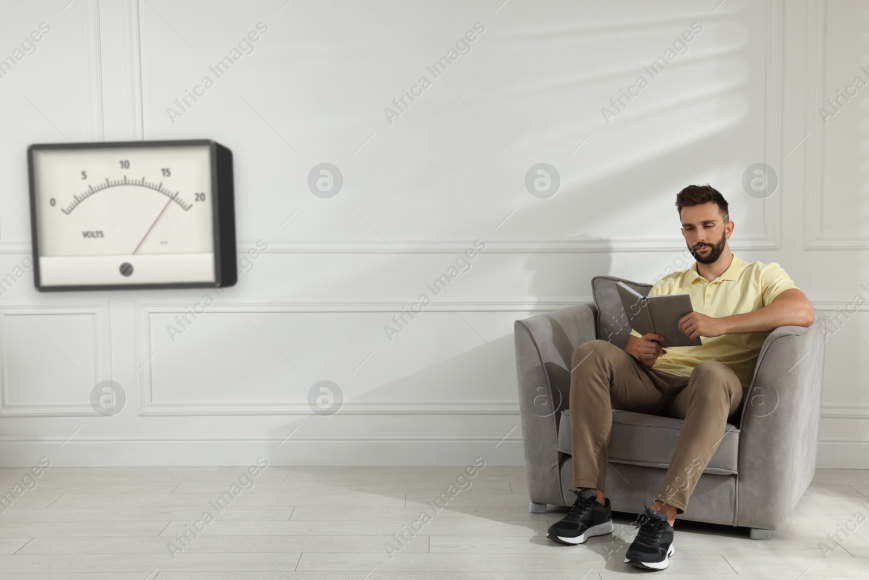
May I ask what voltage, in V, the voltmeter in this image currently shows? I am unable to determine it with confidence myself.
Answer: 17.5 V
